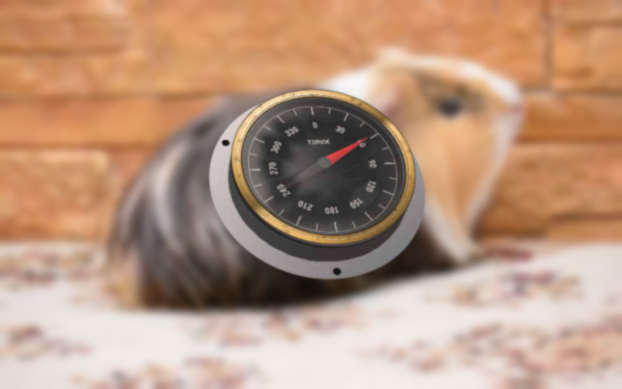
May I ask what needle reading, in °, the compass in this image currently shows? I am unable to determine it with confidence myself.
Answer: 60 °
